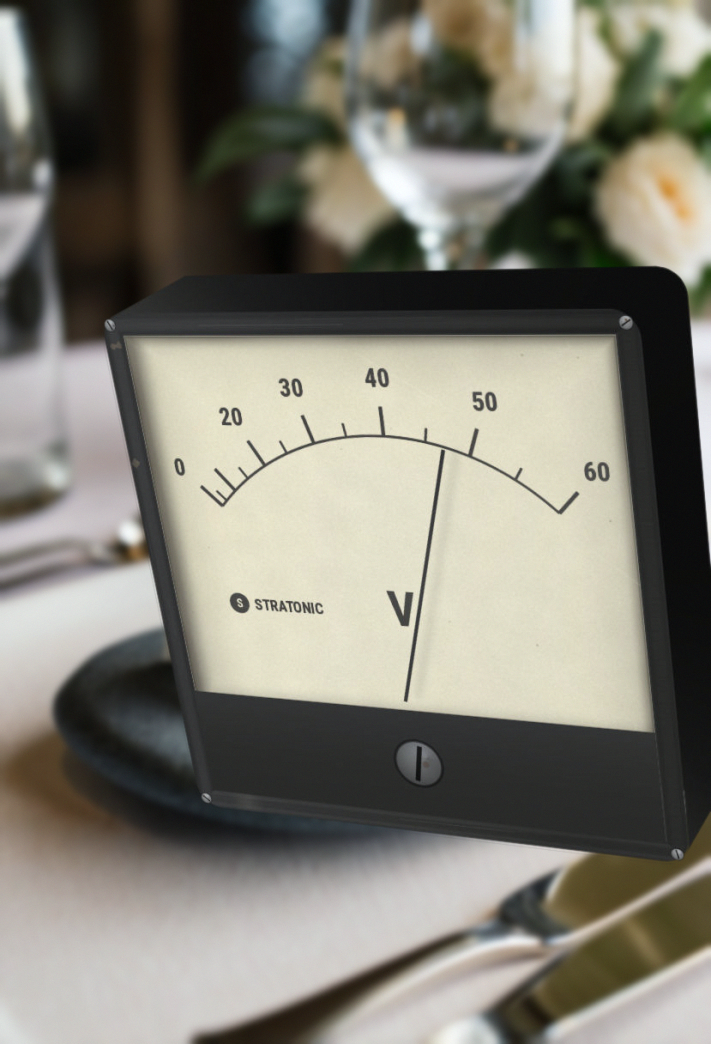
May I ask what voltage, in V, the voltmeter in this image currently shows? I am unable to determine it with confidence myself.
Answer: 47.5 V
